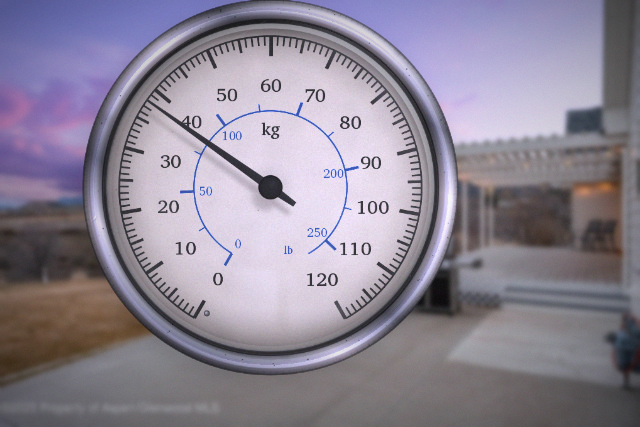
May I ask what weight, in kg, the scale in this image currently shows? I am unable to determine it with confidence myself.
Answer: 38 kg
